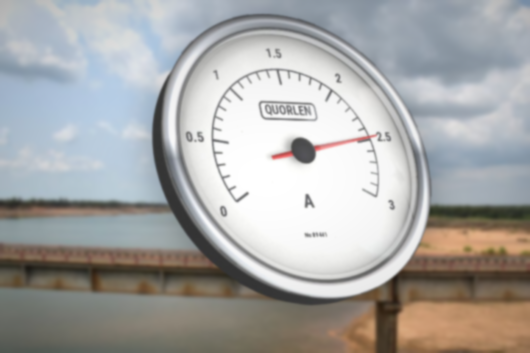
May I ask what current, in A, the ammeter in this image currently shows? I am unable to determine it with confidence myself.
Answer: 2.5 A
